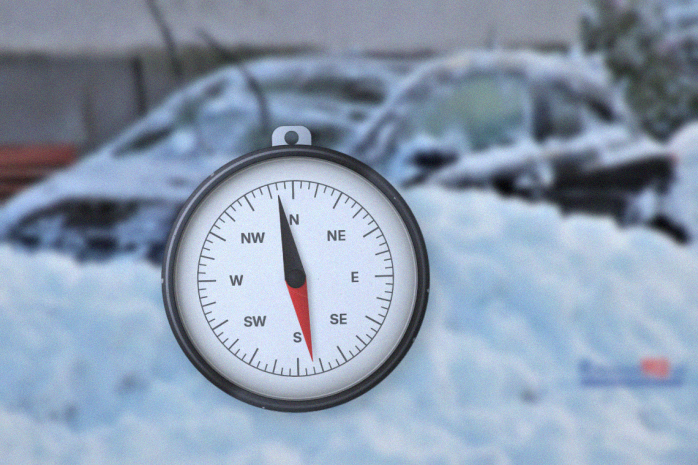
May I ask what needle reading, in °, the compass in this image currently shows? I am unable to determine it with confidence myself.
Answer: 170 °
